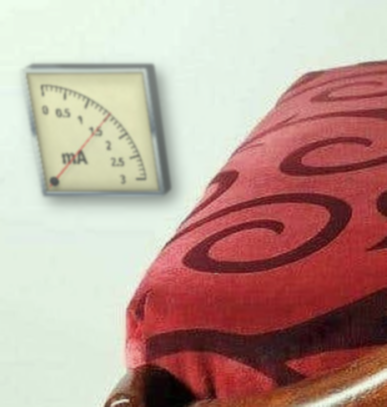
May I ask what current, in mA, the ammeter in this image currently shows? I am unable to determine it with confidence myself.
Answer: 1.5 mA
